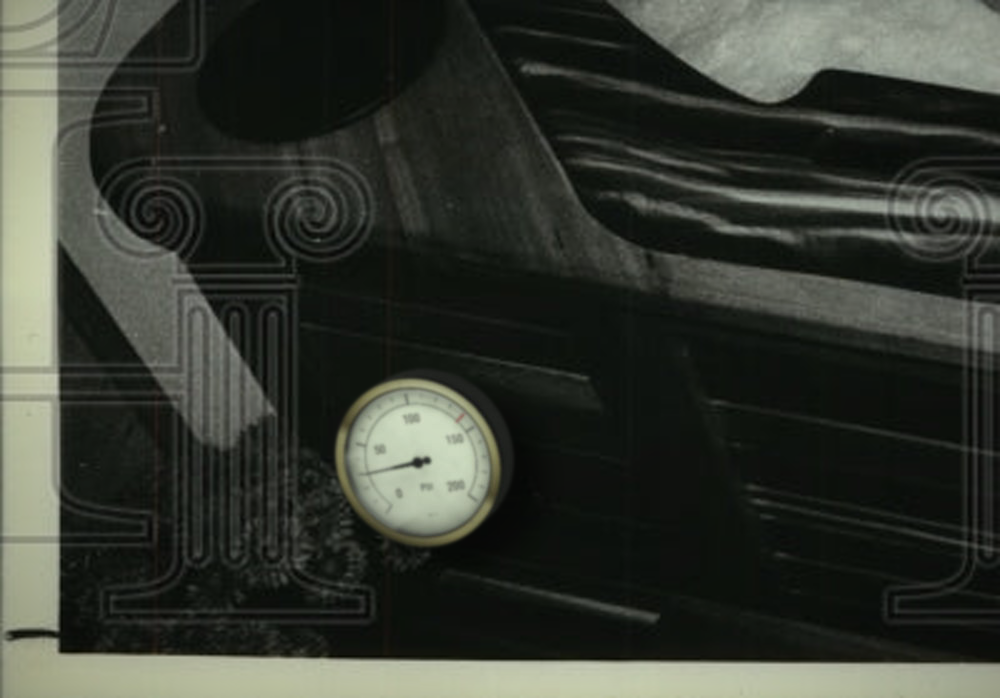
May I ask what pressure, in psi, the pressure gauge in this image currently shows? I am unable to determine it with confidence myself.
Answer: 30 psi
